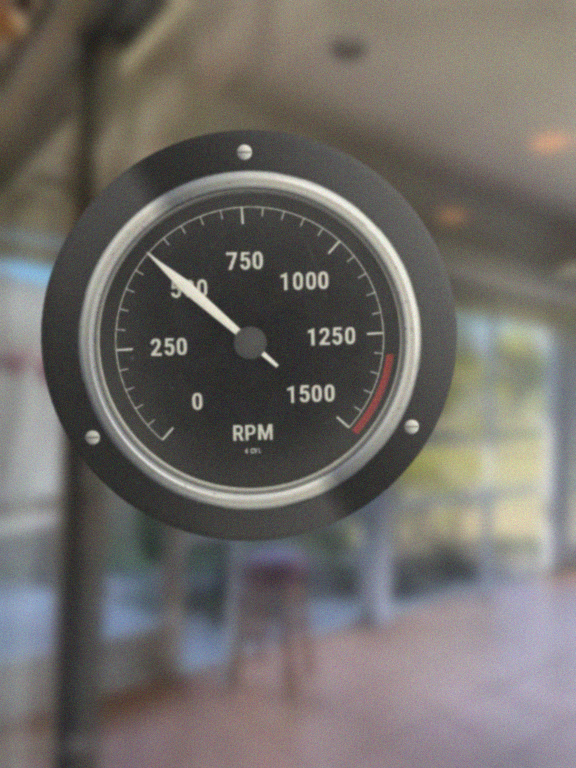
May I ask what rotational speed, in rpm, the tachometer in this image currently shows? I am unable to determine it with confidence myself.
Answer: 500 rpm
